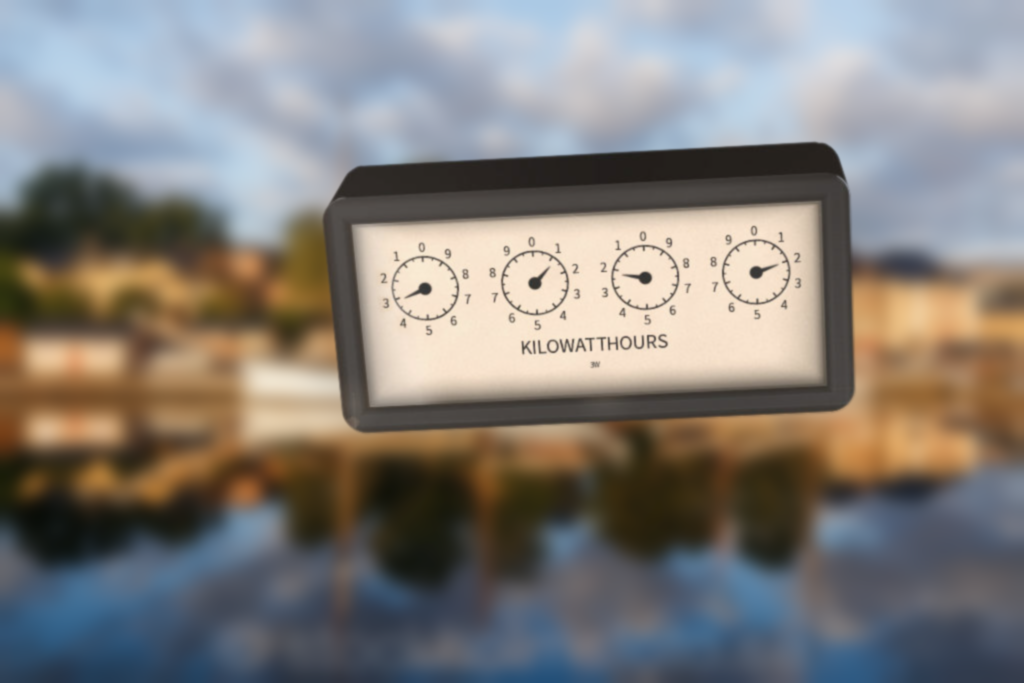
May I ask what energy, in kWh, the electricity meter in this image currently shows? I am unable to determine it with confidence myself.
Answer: 3122 kWh
